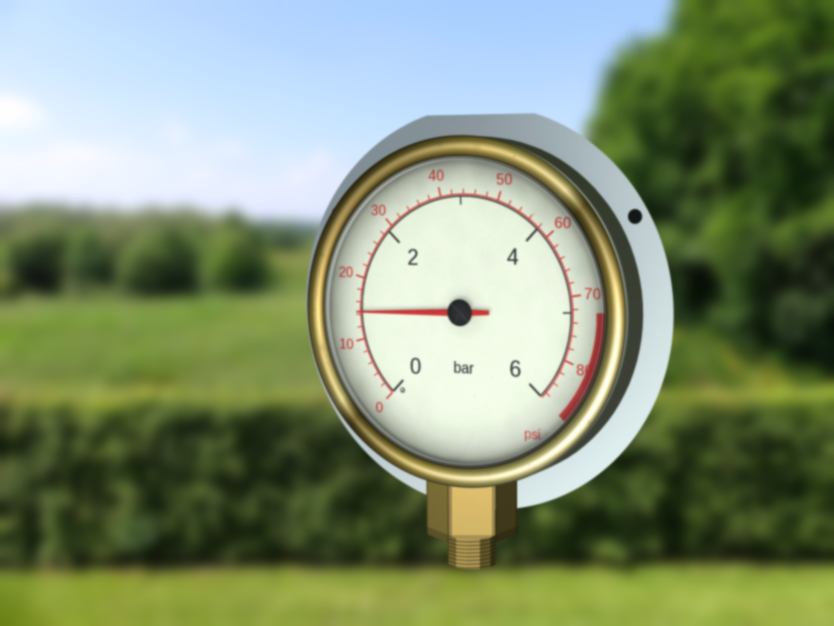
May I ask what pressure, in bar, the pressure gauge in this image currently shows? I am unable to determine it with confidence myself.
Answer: 1 bar
